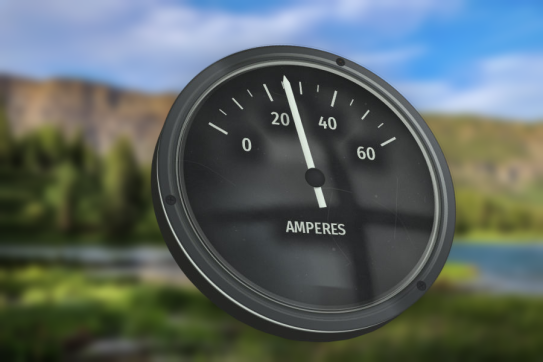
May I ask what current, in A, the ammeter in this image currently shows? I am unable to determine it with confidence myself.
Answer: 25 A
